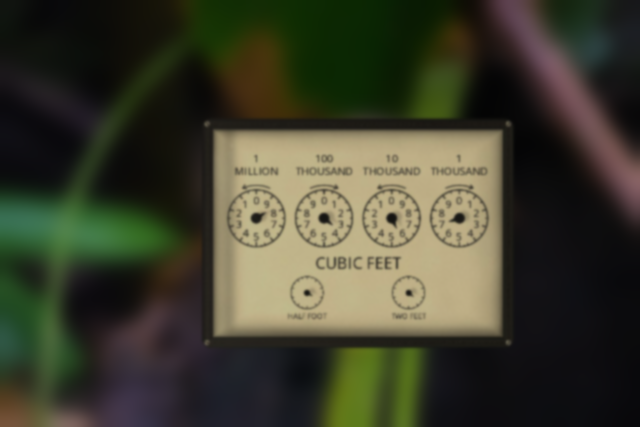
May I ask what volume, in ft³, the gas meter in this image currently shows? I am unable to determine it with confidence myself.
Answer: 835700 ft³
